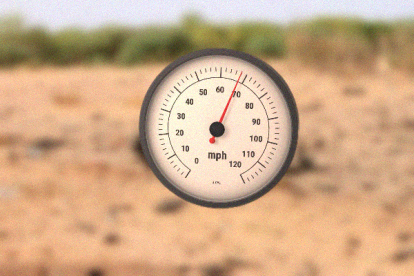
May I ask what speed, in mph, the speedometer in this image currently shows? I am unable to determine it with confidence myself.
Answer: 68 mph
